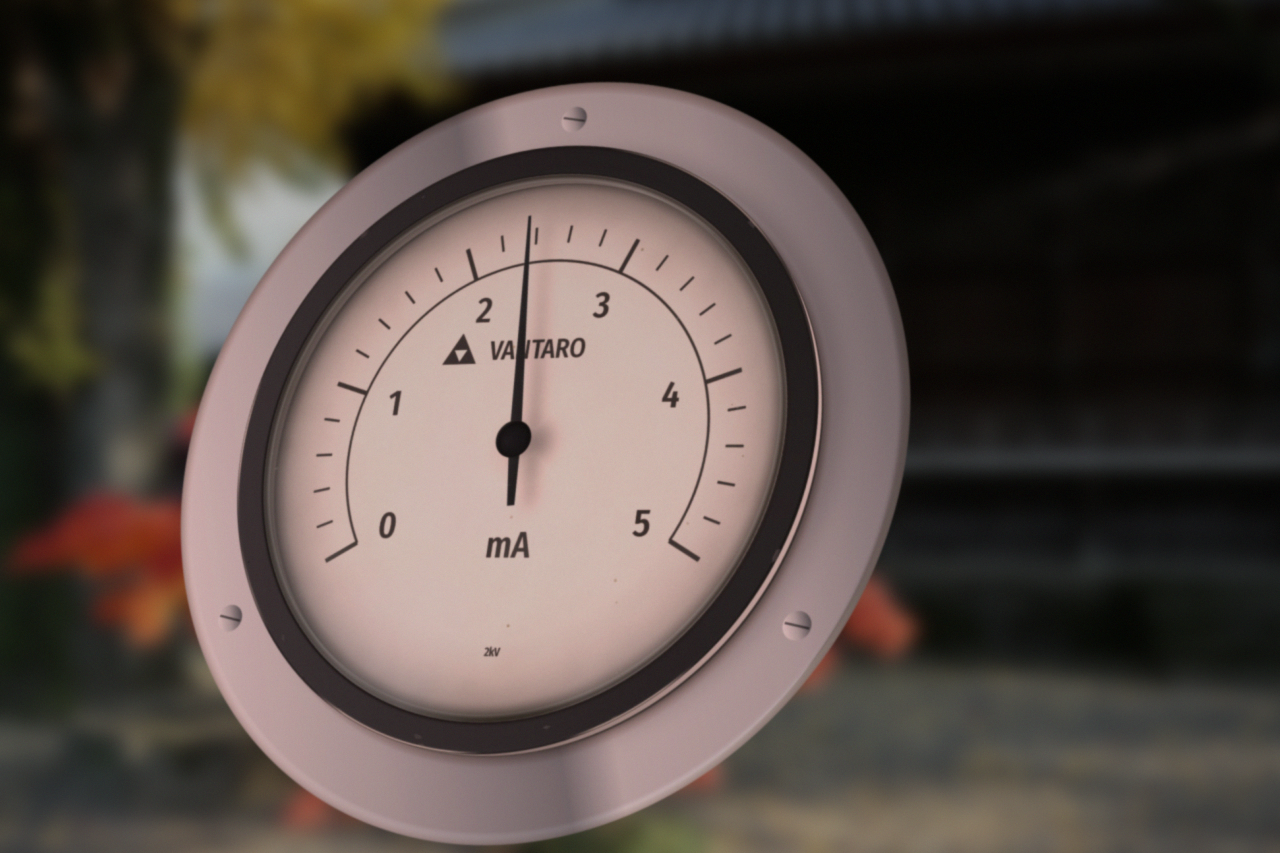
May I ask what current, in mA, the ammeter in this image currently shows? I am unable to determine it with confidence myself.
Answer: 2.4 mA
